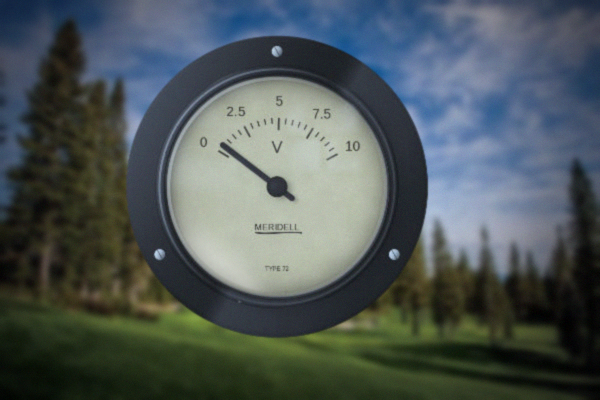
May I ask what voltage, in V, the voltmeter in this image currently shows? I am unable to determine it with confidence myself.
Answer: 0.5 V
